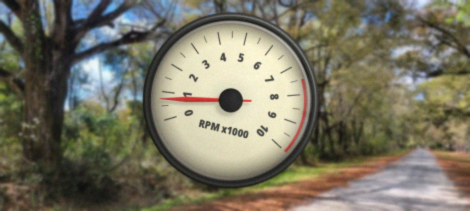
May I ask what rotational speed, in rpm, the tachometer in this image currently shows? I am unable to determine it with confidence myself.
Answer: 750 rpm
